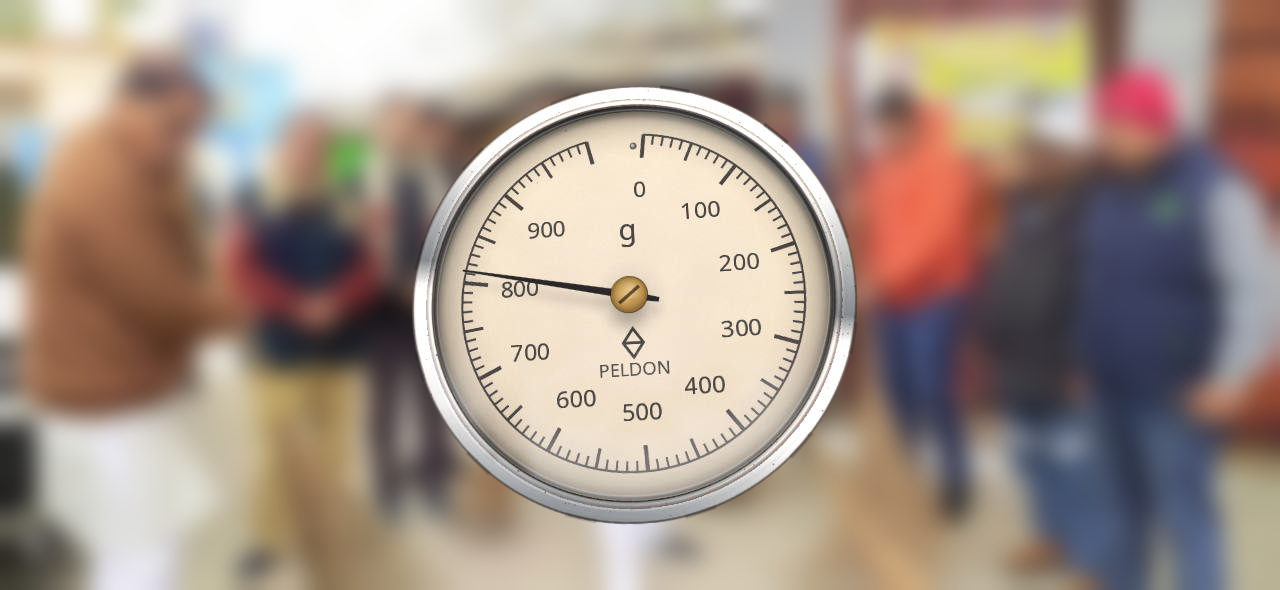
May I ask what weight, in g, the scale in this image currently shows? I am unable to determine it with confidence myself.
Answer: 810 g
